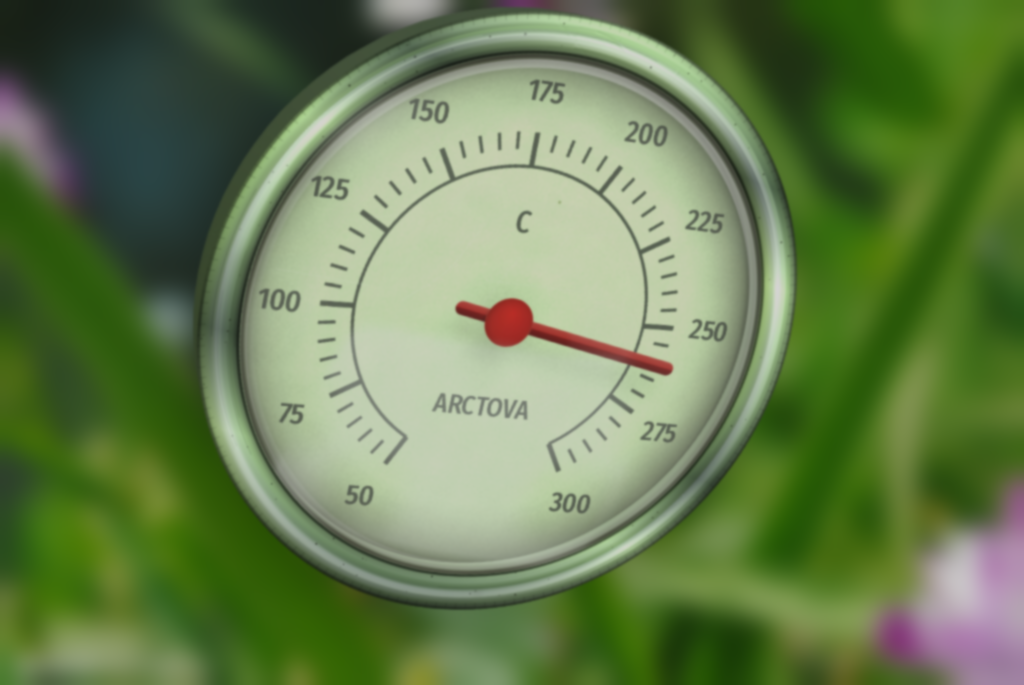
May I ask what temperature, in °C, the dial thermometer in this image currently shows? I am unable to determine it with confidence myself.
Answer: 260 °C
